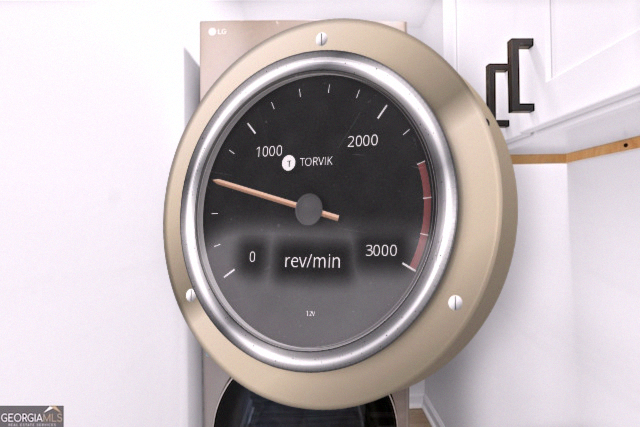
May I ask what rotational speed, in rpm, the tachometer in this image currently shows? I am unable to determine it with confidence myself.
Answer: 600 rpm
